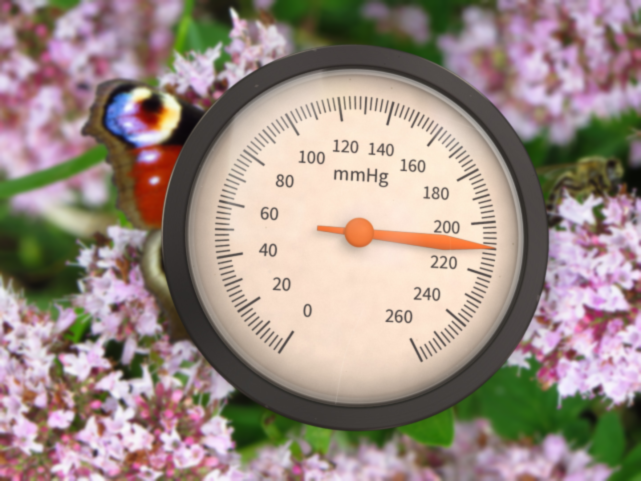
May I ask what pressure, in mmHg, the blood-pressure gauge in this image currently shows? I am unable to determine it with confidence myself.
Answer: 210 mmHg
